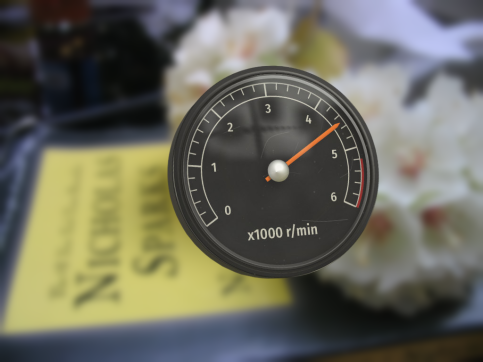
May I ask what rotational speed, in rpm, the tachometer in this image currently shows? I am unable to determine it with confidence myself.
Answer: 4500 rpm
